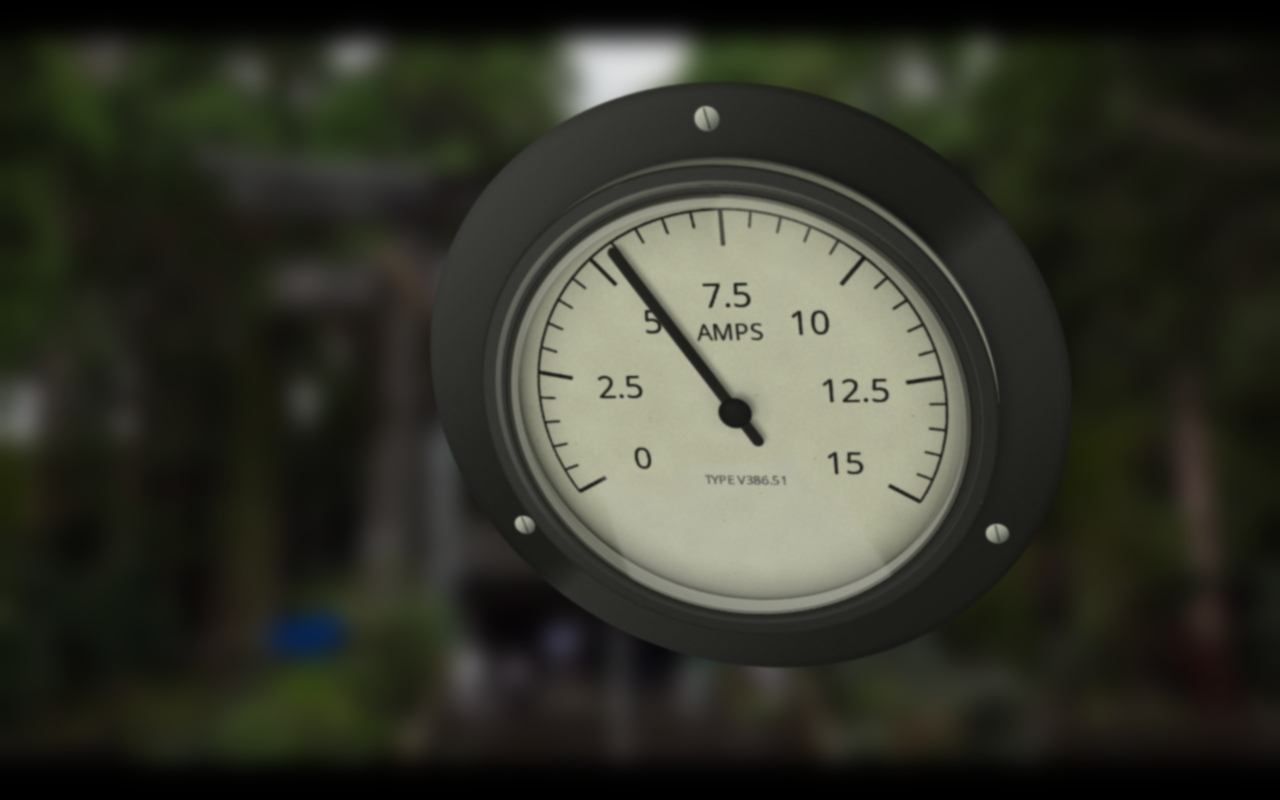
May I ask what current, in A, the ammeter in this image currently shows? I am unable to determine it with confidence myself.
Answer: 5.5 A
